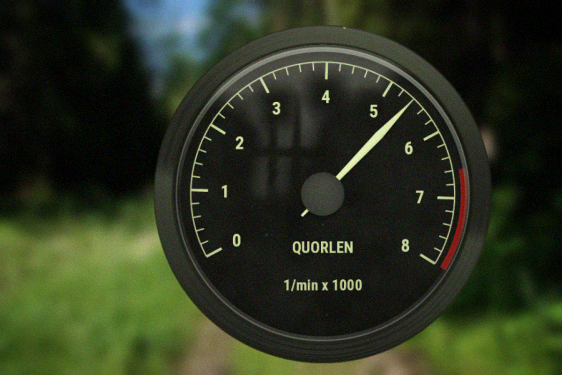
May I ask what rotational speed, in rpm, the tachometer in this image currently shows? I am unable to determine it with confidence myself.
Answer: 5400 rpm
